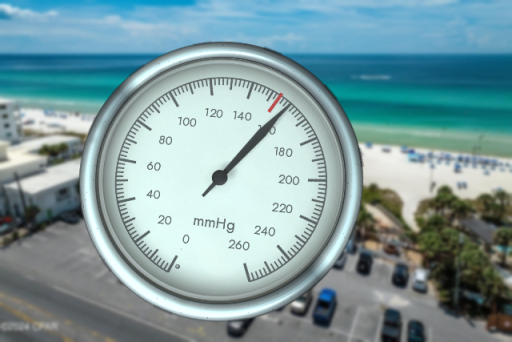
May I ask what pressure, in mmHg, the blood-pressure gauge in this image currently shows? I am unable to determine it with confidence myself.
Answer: 160 mmHg
